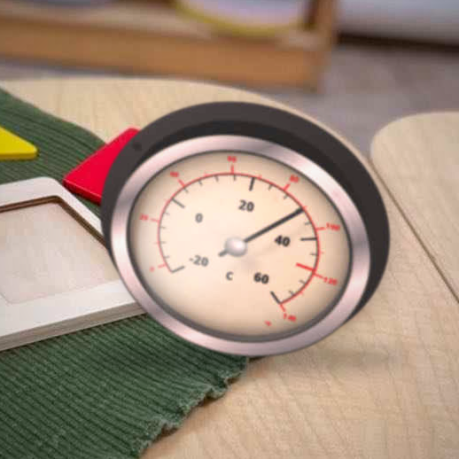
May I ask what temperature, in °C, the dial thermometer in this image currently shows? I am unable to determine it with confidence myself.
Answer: 32 °C
